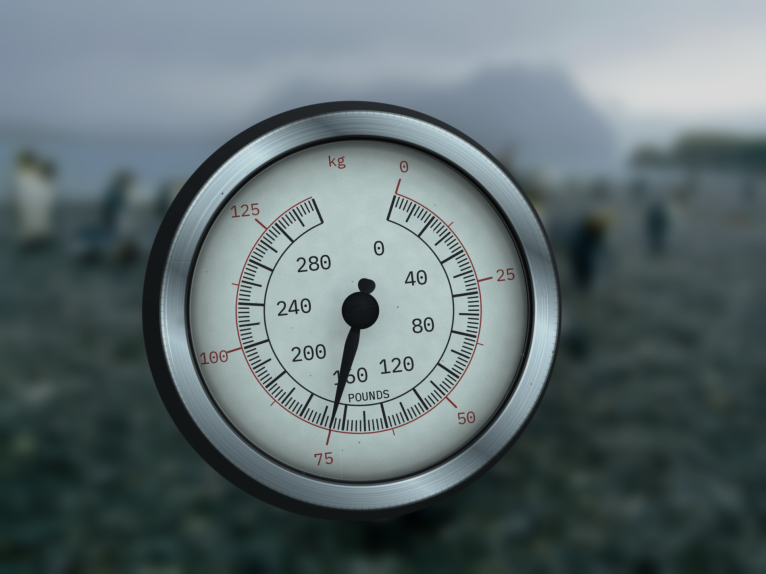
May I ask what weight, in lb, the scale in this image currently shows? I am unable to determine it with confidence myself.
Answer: 166 lb
